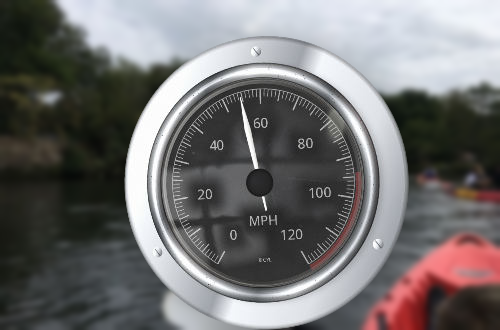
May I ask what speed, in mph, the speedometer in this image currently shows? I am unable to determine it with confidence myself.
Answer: 55 mph
